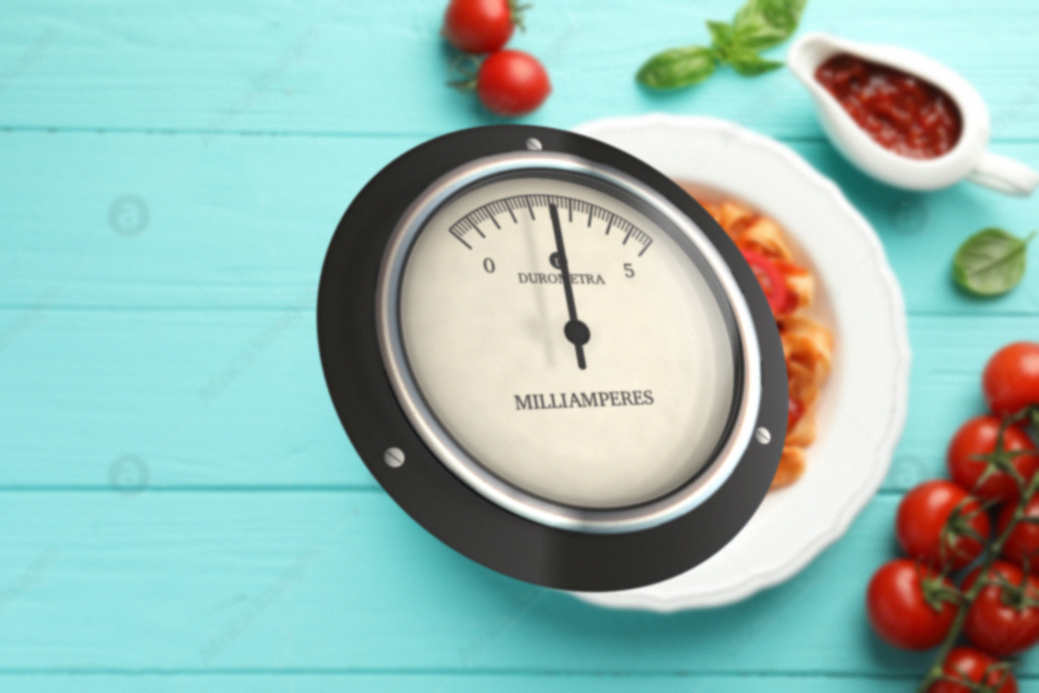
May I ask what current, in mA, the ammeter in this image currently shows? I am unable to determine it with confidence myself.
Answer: 2.5 mA
